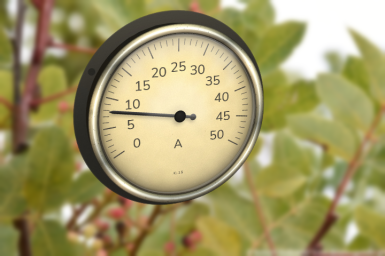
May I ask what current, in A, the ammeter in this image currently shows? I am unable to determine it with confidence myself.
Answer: 8 A
